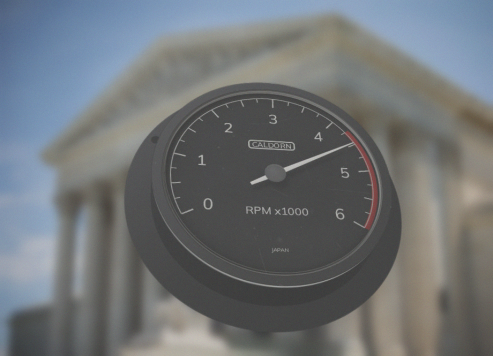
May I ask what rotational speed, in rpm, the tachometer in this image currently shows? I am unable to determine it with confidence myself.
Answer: 4500 rpm
